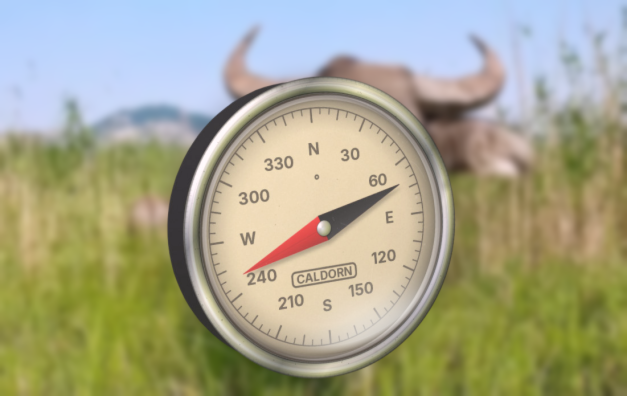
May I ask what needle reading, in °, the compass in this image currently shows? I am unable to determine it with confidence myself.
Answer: 250 °
